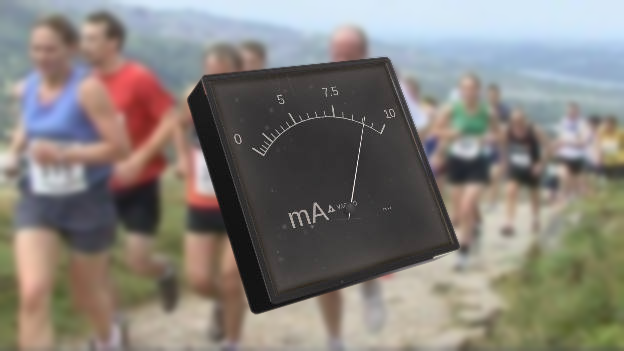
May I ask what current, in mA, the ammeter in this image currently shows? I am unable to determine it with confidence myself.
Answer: 9 mA
